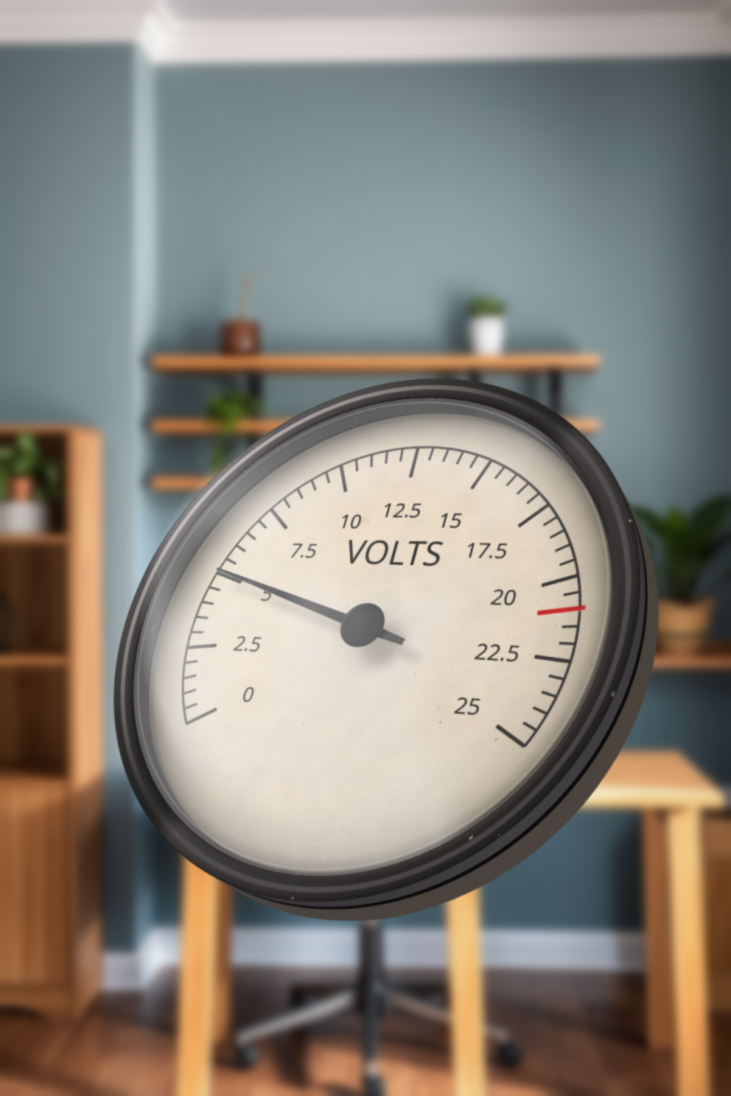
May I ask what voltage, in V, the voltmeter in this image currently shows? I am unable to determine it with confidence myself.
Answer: 5 V
